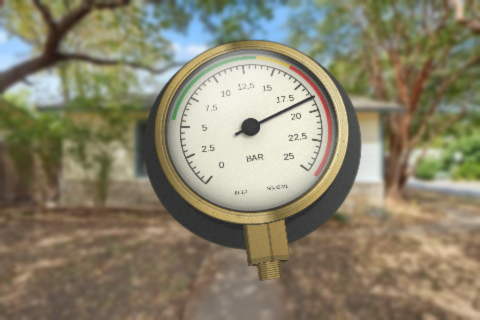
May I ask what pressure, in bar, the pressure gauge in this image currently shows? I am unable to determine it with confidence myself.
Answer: 19 bar
